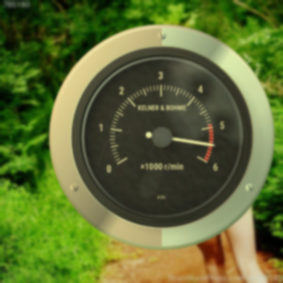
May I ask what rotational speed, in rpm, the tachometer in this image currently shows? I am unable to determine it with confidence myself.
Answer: 5500 rpm
